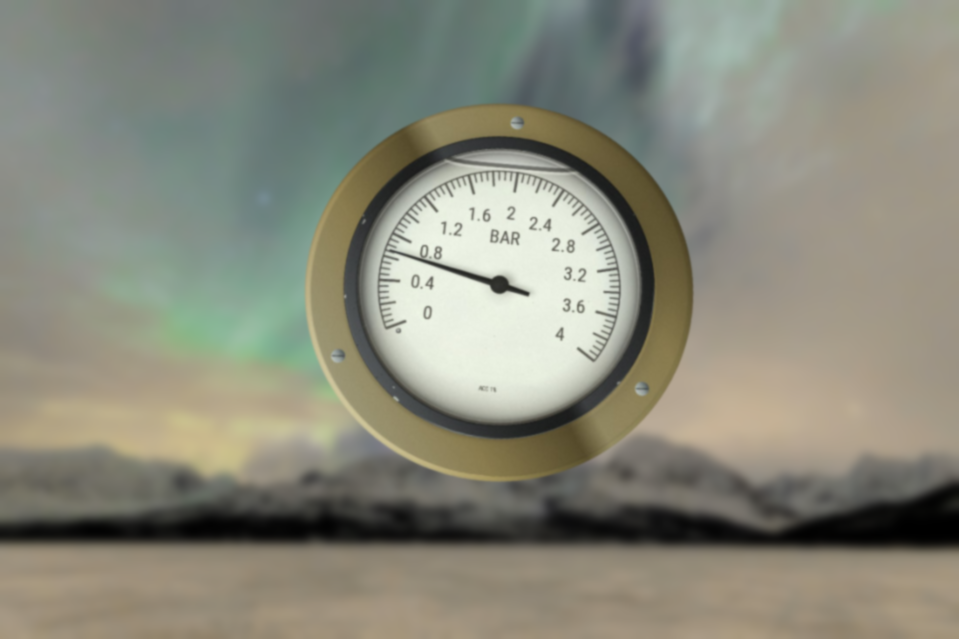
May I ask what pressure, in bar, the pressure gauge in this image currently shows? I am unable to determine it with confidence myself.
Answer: 0.65 bar
